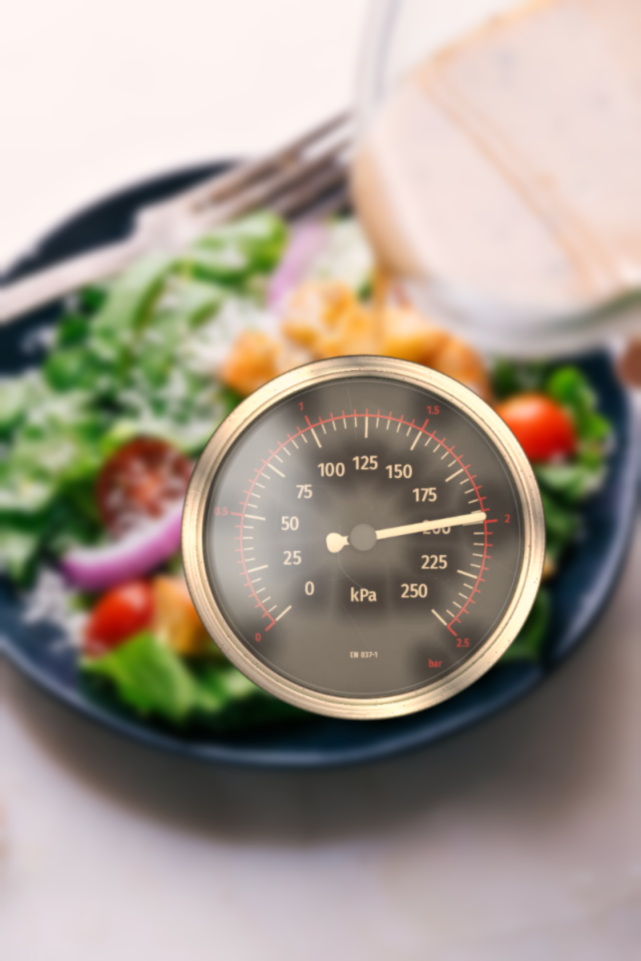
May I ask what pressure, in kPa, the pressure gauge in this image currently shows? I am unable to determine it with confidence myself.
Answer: 197.5 kPa
